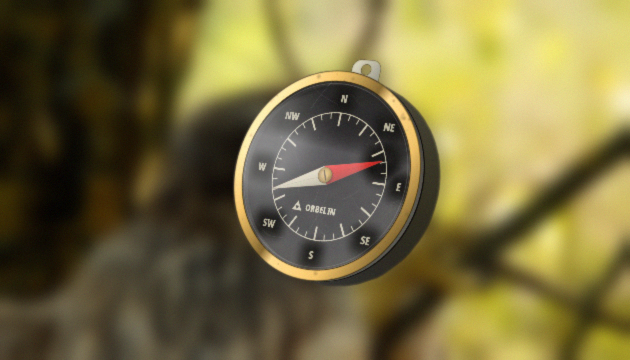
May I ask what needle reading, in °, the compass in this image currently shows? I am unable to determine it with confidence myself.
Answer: 70 °
